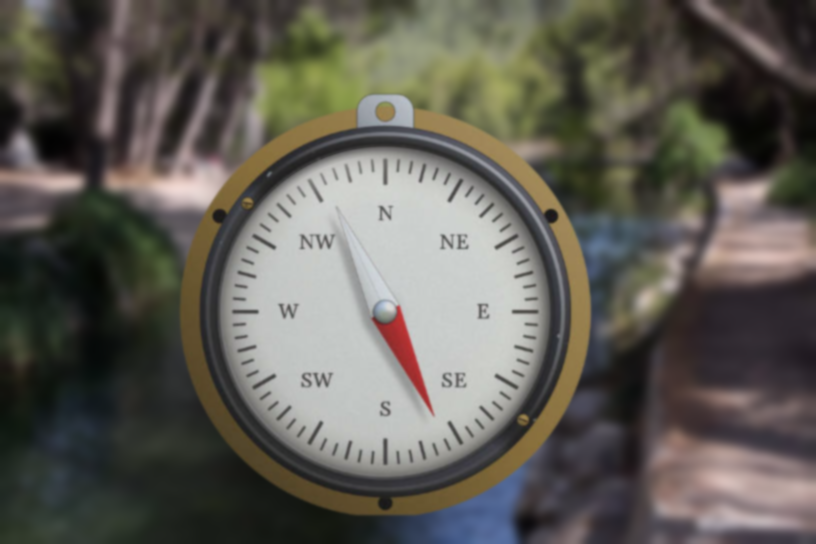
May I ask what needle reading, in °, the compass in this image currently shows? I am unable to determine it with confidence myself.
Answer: 155 °
